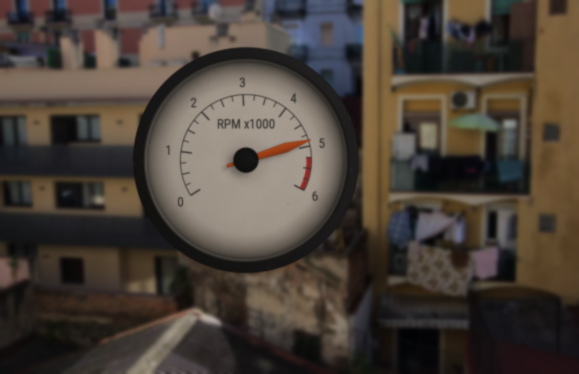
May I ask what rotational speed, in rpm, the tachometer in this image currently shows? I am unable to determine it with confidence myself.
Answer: 4875 rpm
